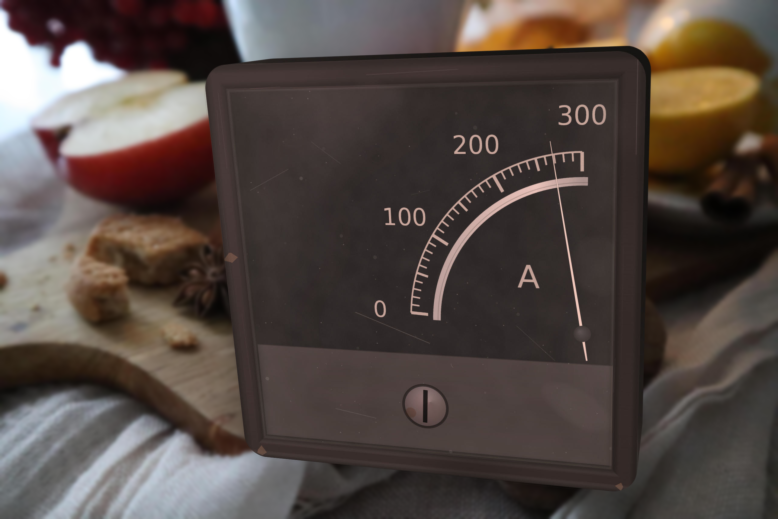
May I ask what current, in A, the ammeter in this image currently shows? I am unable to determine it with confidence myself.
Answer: 270 A
